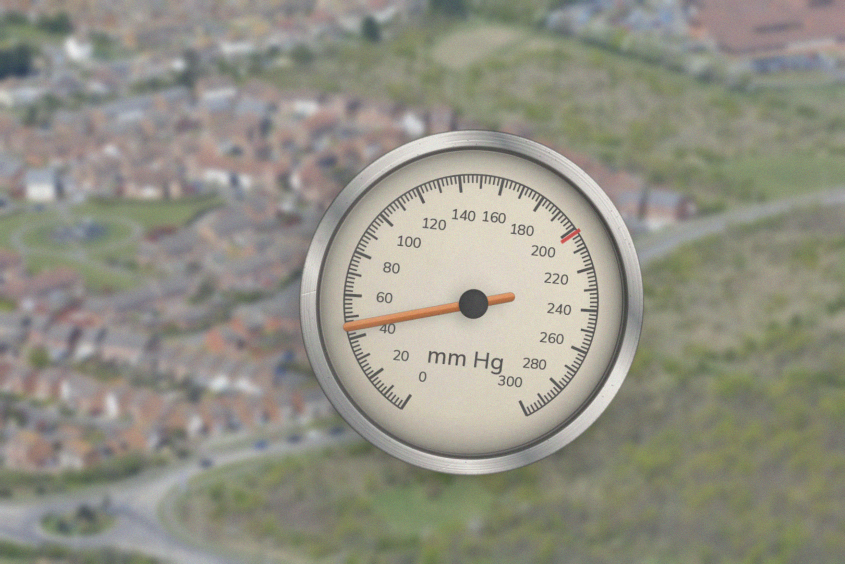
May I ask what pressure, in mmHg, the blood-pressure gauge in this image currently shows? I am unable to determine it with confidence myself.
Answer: 46 mmHg
